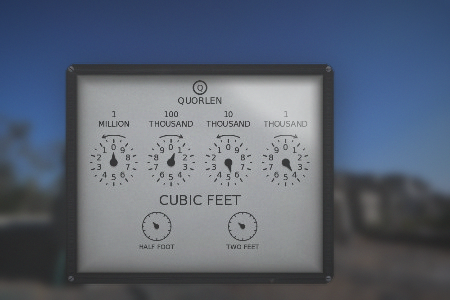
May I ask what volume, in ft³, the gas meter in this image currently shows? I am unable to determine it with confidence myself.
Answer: 5400 ft³
